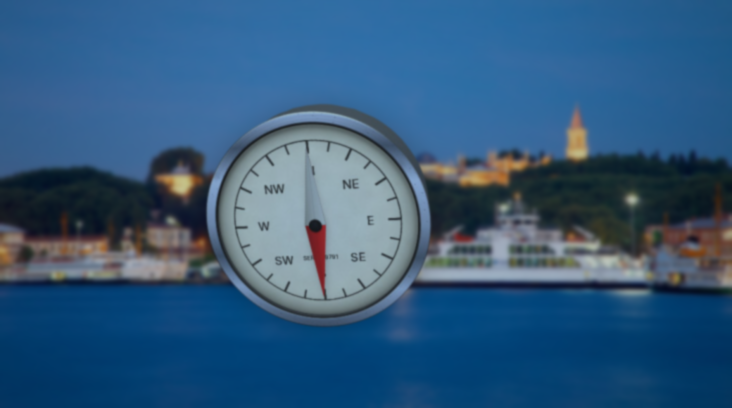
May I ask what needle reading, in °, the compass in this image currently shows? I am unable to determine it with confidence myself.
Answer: 180 °
